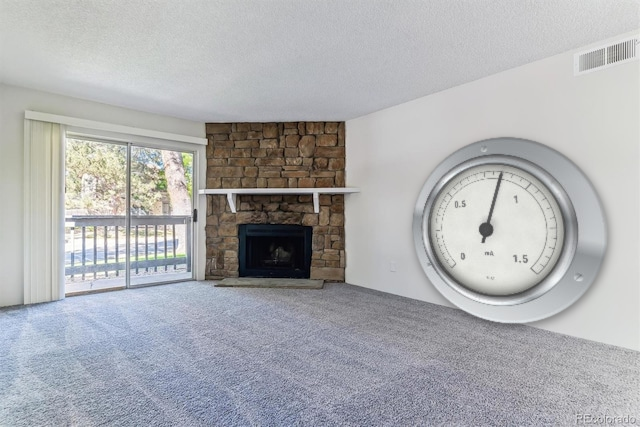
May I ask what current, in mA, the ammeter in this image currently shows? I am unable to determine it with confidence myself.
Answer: 0.85 mA
